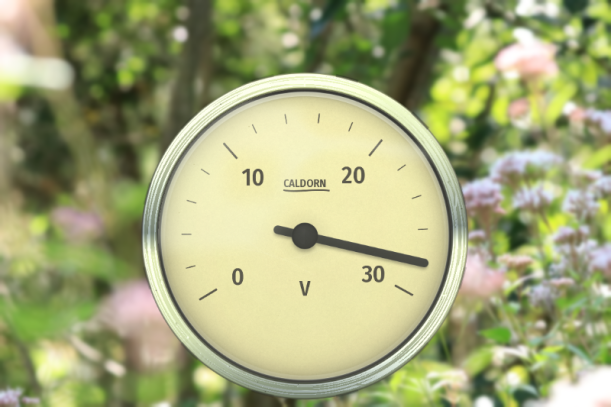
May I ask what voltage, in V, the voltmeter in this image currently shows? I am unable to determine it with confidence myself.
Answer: 28 V
